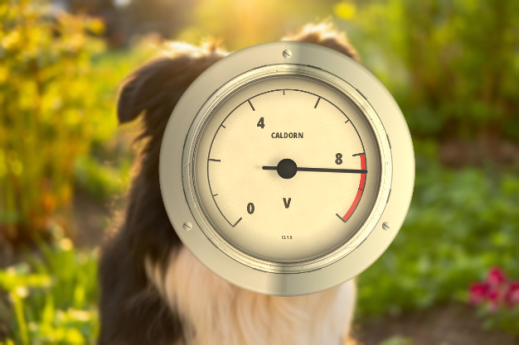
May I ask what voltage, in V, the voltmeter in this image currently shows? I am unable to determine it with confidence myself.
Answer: 8.5 V
